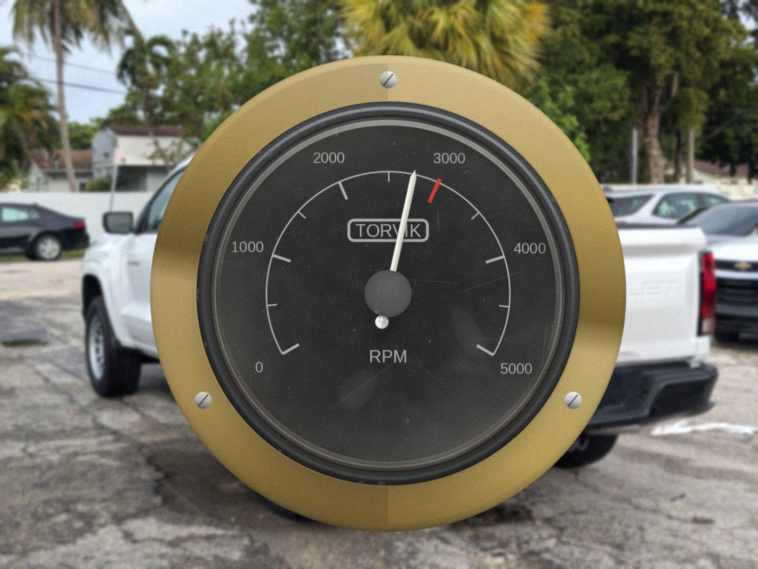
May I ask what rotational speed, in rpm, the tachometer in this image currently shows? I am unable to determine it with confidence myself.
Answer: 2750 rpm
